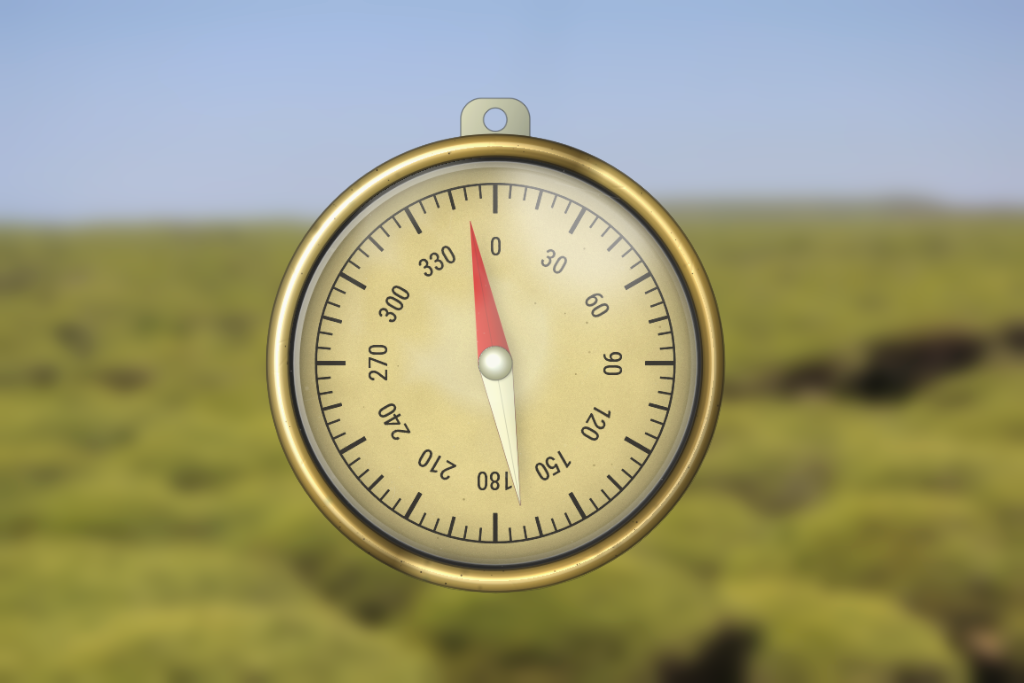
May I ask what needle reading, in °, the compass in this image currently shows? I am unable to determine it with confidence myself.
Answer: 350 °
